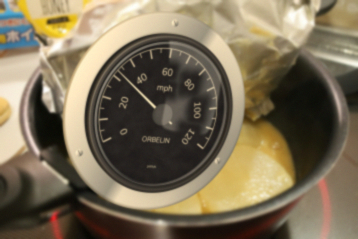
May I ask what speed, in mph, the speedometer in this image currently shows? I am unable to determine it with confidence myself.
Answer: 32.5 mph
